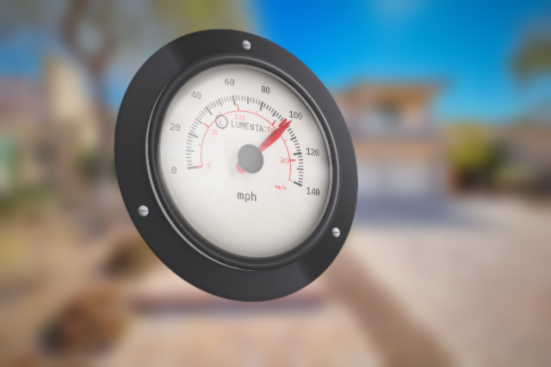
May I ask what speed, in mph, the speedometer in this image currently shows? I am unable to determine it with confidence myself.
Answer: 100 mph
